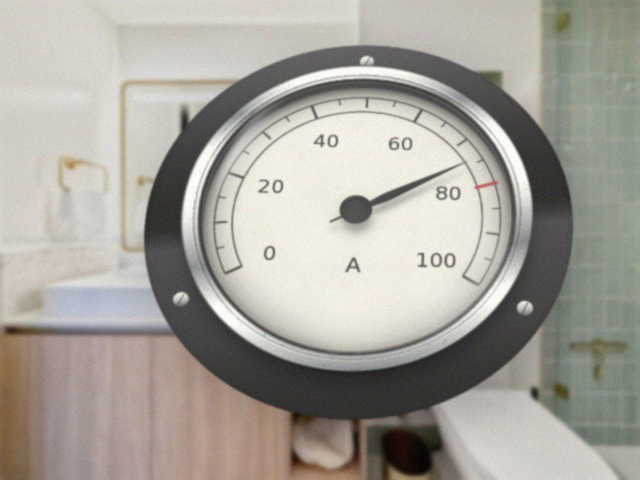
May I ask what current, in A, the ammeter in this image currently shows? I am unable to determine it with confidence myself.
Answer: 75 A
